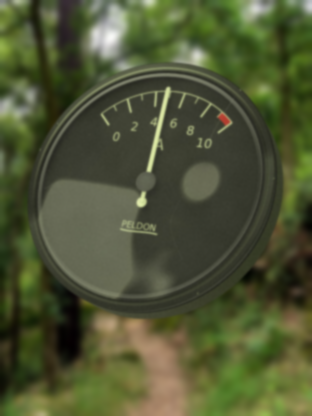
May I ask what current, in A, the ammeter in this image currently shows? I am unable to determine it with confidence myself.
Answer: 5 A
